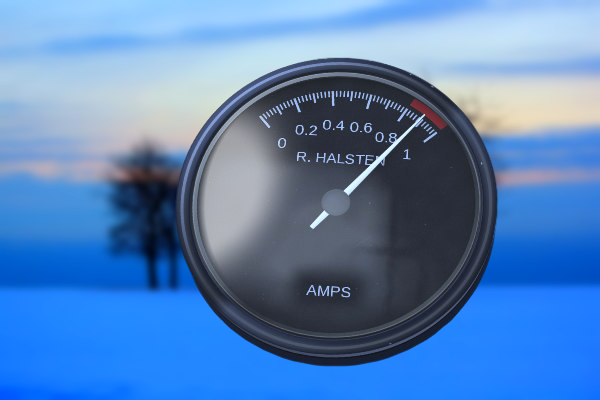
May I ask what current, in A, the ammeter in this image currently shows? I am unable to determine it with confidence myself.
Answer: 0.9 A
